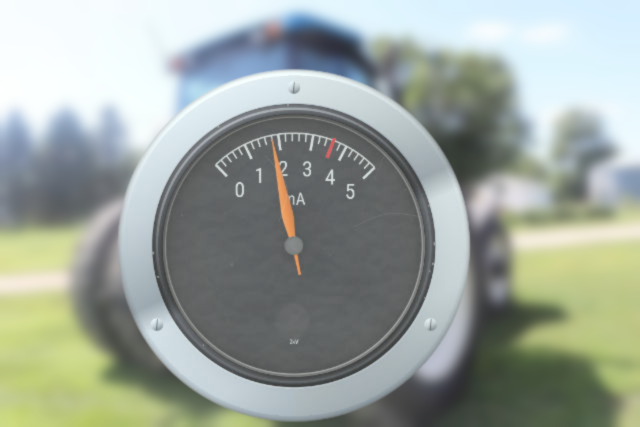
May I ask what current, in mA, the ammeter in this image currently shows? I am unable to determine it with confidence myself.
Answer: 1.8 mA
